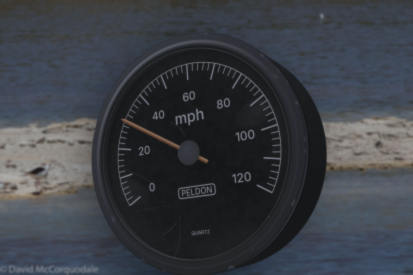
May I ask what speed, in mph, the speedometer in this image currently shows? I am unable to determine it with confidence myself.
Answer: 30 mph
